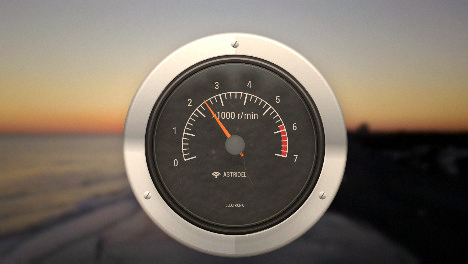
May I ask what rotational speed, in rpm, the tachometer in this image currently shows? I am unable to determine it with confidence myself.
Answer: 2400 rpm
